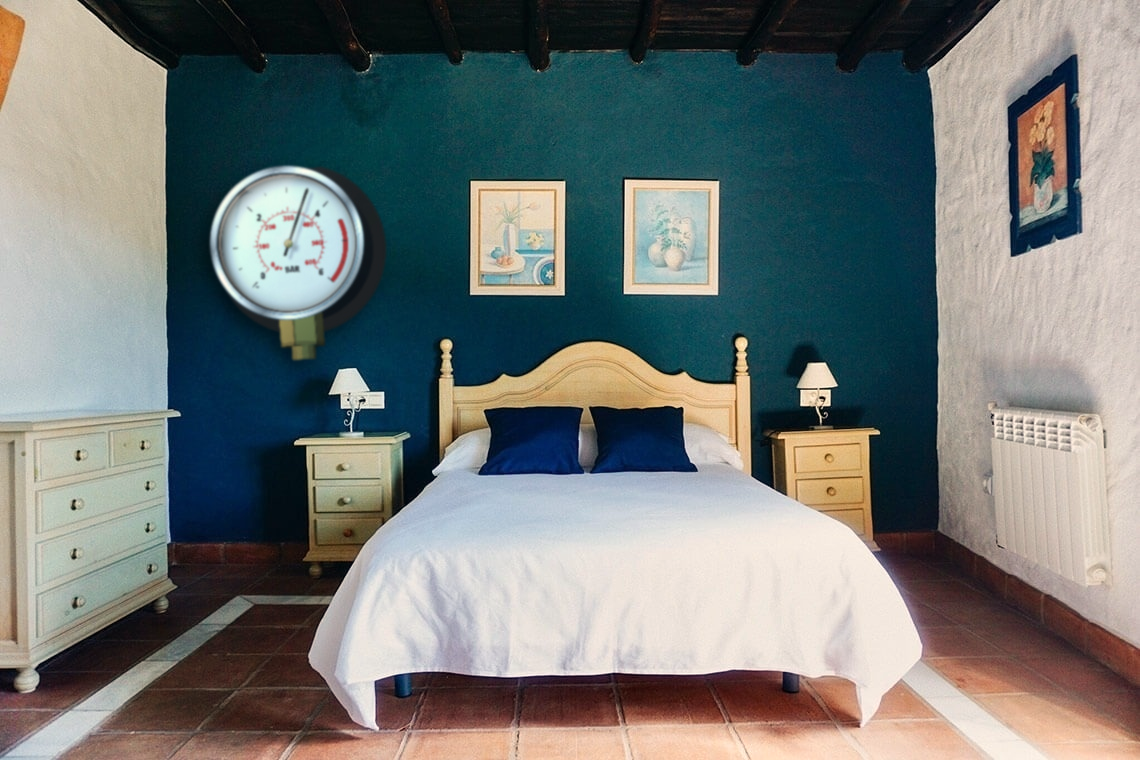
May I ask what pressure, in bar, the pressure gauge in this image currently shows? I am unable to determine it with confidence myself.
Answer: 3.5 bar
